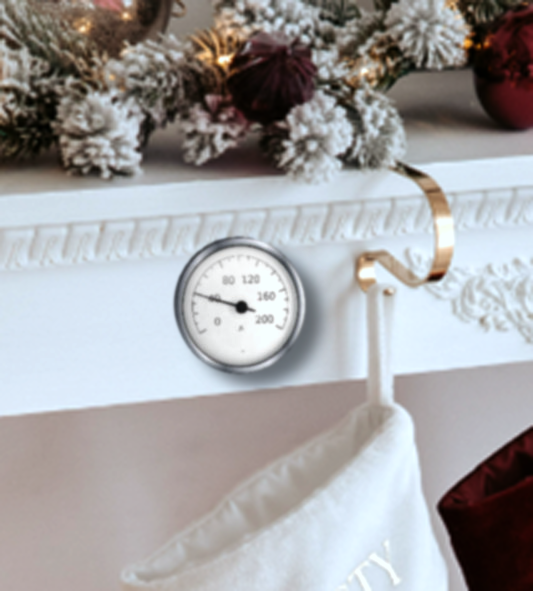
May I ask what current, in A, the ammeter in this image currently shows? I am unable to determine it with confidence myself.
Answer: 40 A
